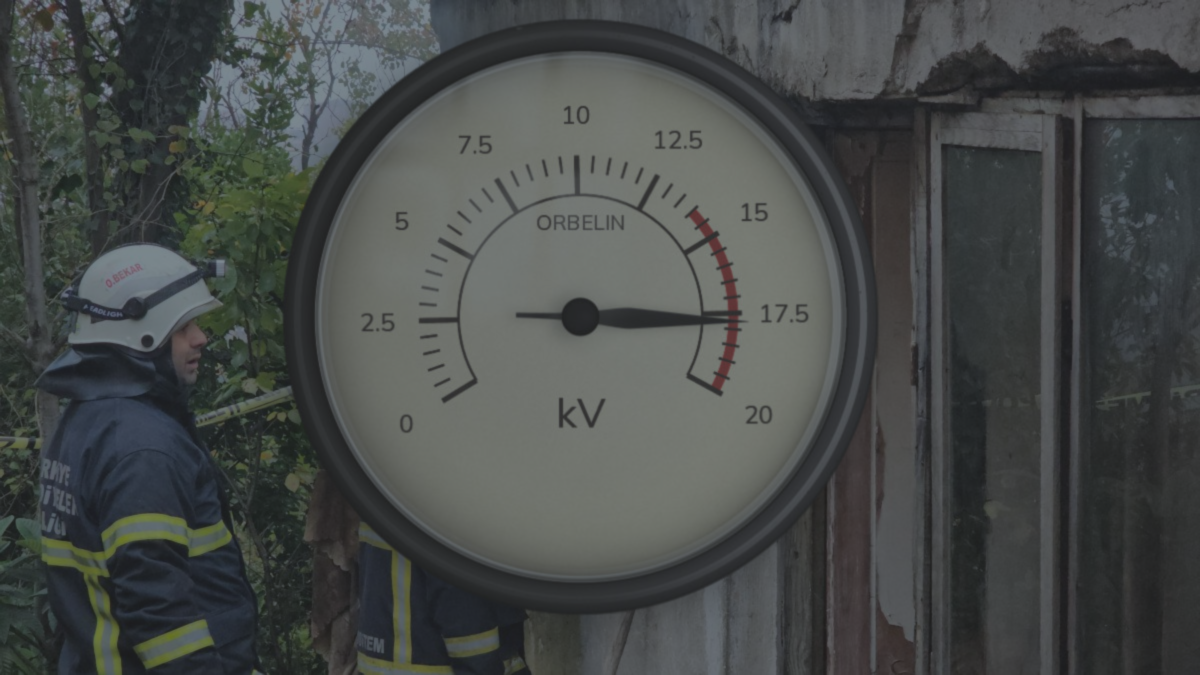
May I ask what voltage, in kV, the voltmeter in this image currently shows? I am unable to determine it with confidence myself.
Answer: 17.75 kV
